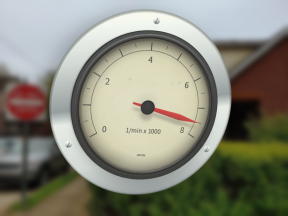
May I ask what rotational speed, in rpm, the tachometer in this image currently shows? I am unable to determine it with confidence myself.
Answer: 7500 rpm
